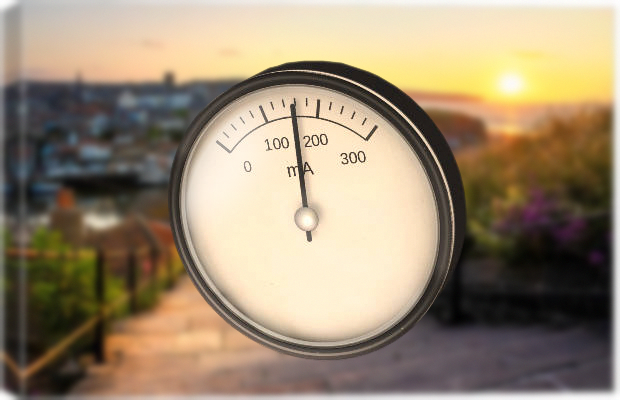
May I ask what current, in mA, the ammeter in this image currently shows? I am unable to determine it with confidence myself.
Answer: 160 mA
